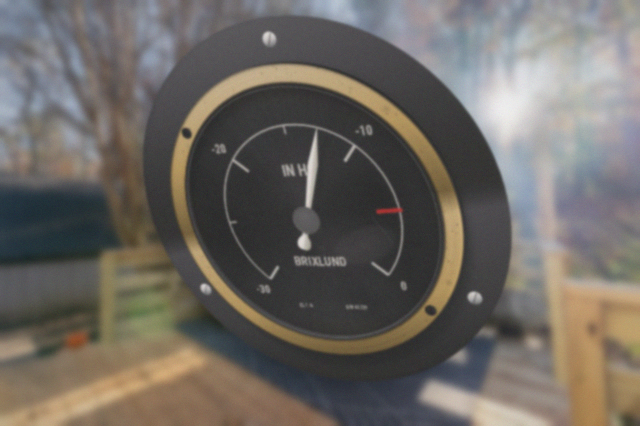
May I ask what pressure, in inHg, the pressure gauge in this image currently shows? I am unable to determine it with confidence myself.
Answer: -12.5 inHg
